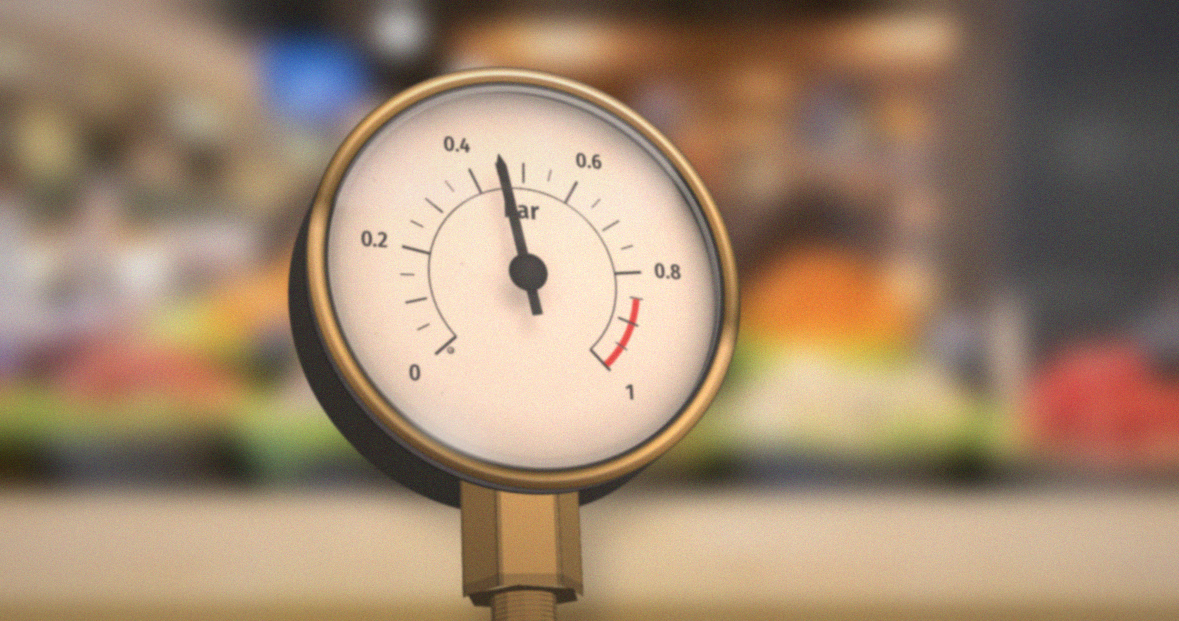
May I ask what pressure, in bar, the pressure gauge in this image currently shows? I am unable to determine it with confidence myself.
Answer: 0.45 bar
